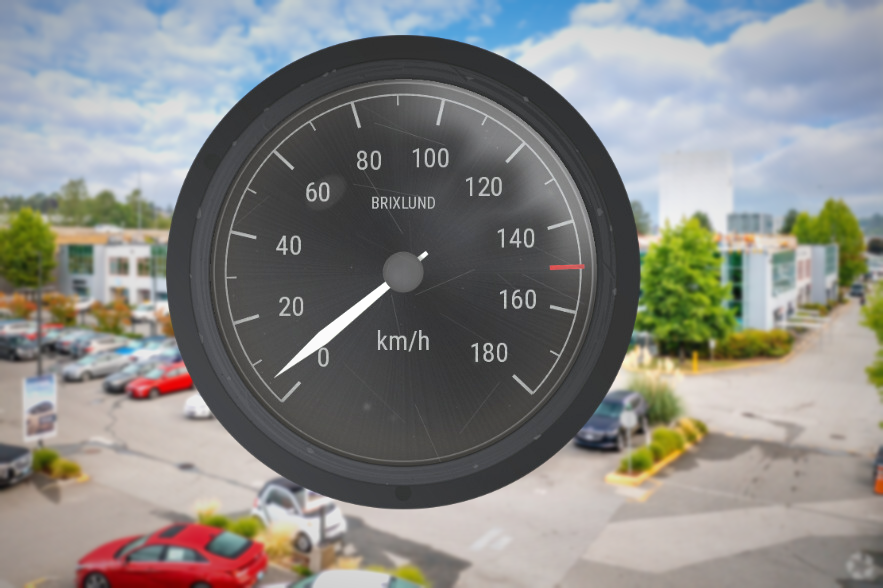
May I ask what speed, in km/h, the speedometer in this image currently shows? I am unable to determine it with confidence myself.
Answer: 5 km/h
